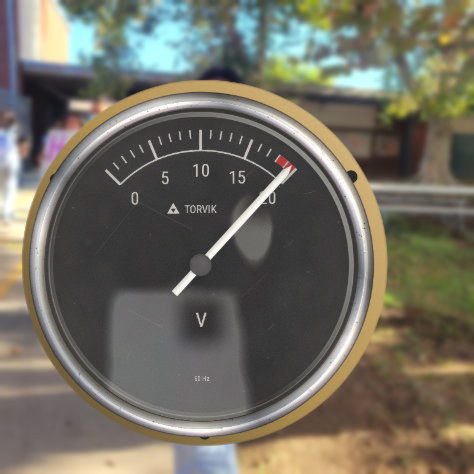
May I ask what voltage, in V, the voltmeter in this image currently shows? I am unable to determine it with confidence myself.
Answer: 19.5 V
